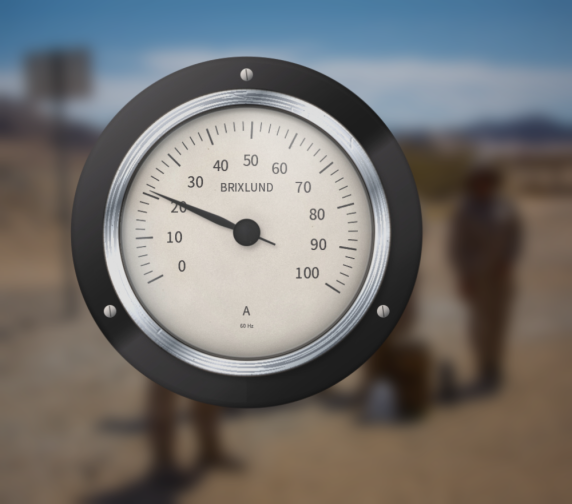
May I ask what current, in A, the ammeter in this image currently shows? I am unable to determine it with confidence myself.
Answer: 21 A
